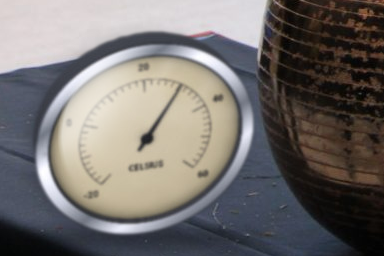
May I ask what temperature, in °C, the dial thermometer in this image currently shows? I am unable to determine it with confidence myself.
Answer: 30 °C
